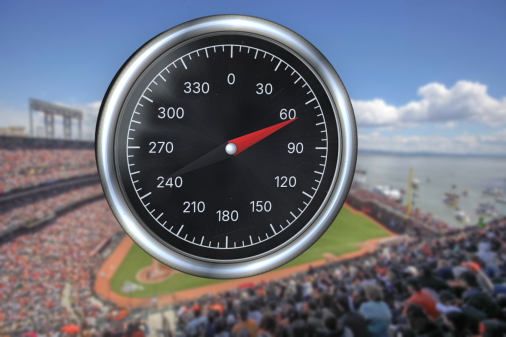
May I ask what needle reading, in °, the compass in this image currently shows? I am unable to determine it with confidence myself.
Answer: 65 °
